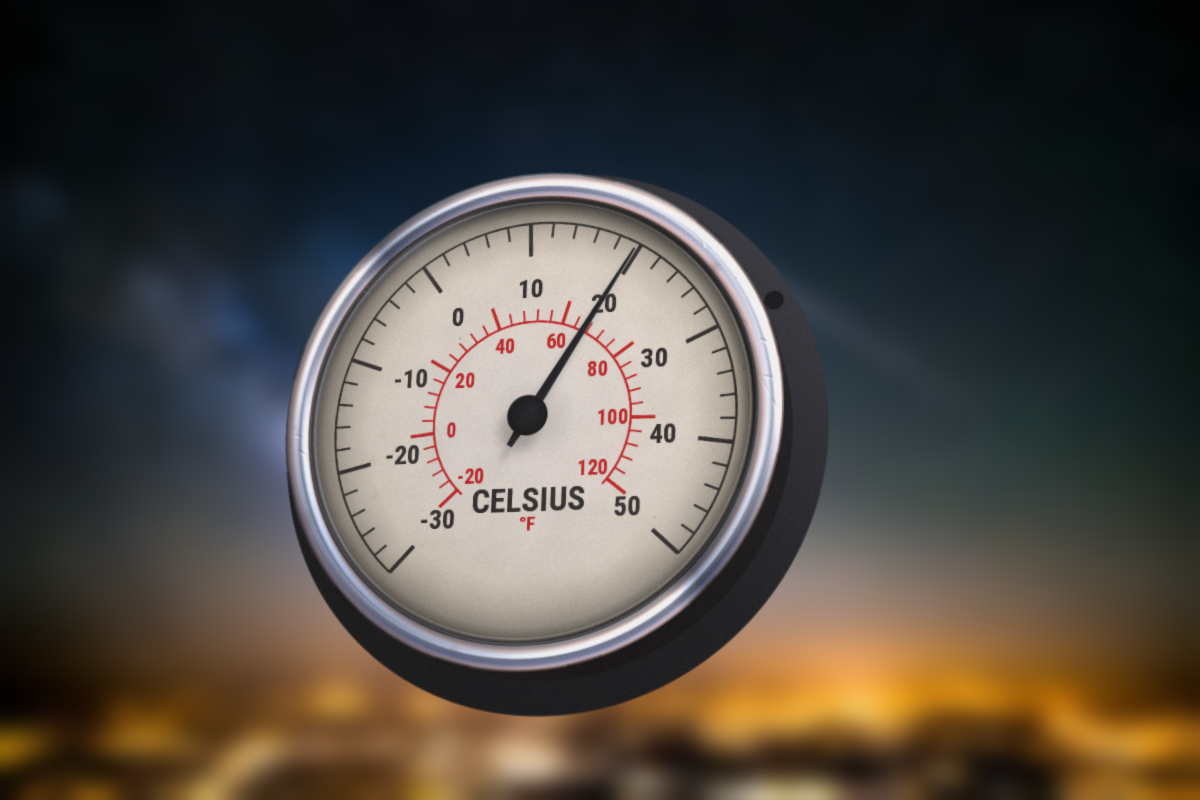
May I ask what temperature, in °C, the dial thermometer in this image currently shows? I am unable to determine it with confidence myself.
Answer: 20 °C
